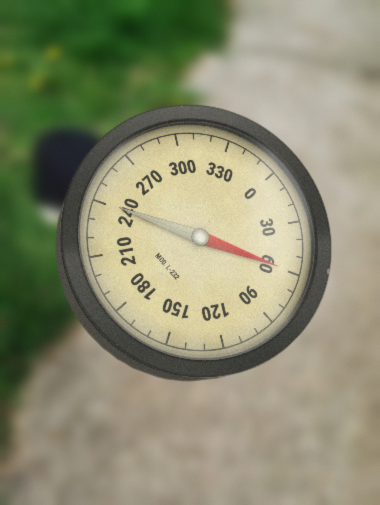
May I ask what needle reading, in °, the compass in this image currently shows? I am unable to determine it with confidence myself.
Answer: 60 °
